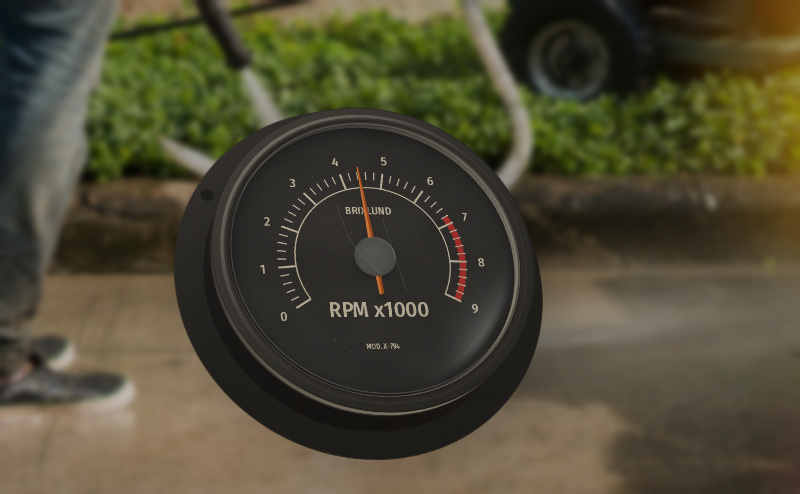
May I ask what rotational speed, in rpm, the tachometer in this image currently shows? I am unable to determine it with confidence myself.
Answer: 4400 rpm
